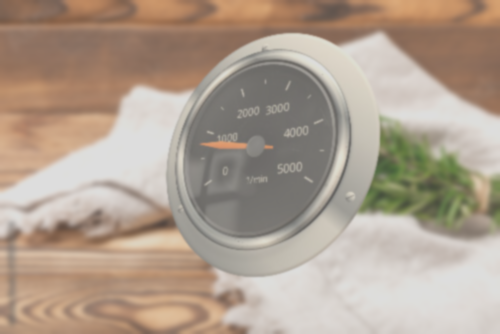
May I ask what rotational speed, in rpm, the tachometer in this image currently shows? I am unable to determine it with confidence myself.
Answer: 750 rpm
